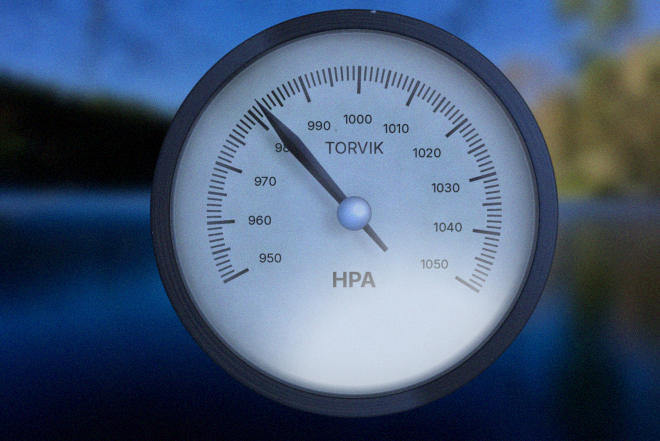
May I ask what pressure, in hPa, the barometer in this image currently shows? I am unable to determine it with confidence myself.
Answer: 982 hPa
